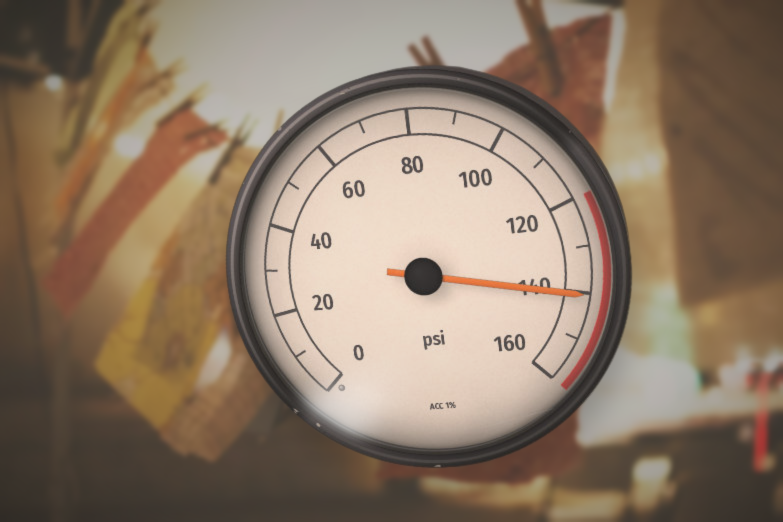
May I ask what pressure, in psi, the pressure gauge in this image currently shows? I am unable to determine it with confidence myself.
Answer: 140 psi
